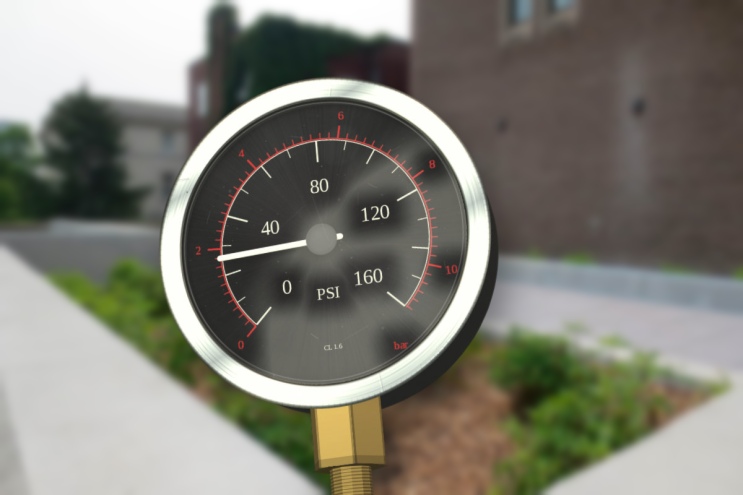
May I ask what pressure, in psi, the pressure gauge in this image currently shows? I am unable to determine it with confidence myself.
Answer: 25 psi
